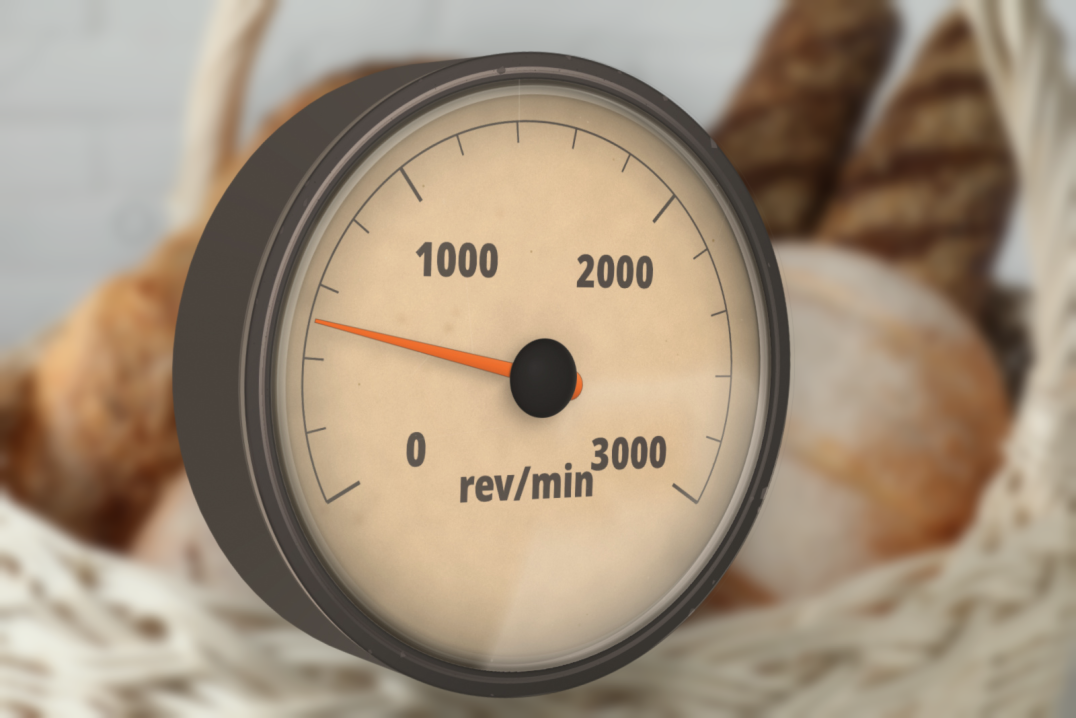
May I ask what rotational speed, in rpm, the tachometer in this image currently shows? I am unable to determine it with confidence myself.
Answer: 500 rpm
